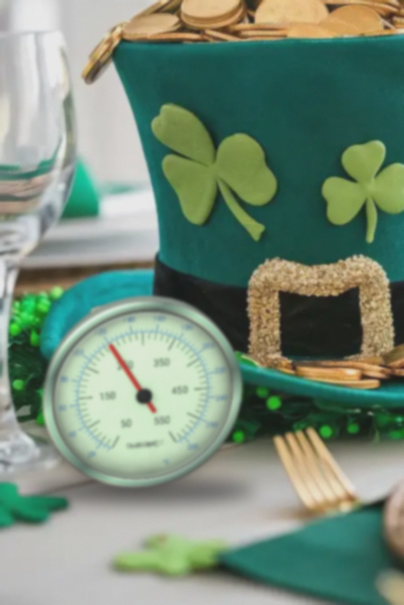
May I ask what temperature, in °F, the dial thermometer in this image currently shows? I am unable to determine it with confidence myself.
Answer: 250 °F
